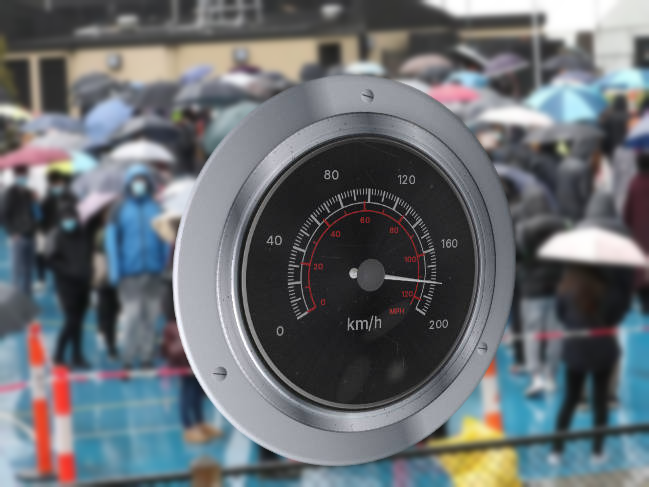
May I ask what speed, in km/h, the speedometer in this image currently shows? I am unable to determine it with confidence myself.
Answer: 180 km/h
